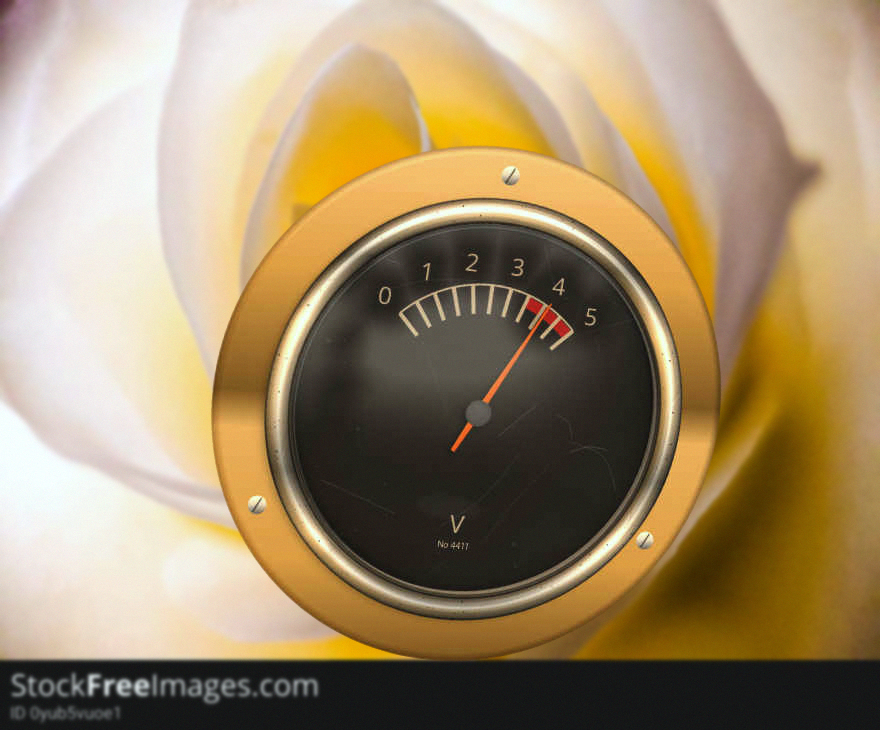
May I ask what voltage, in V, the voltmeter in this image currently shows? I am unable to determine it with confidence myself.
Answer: 4 V
